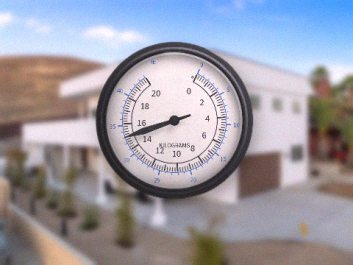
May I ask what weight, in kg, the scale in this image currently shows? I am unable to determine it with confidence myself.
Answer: 15 kg
